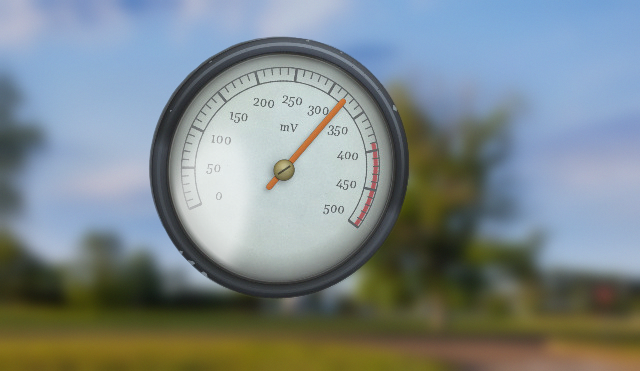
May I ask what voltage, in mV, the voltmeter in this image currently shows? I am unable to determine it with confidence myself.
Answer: 320 mV
